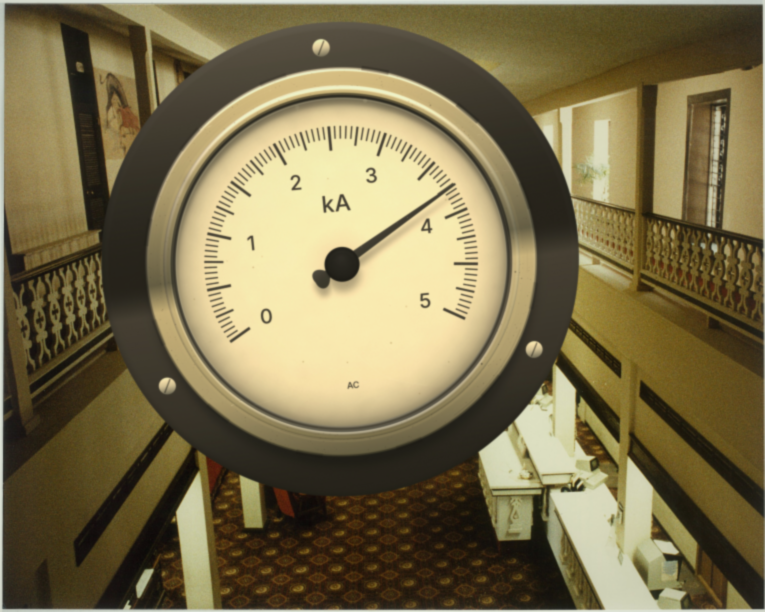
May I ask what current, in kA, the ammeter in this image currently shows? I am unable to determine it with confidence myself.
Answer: 3.75 kA
